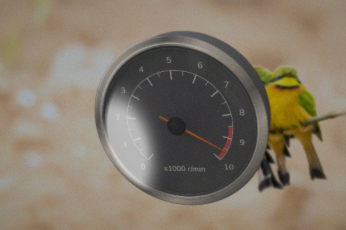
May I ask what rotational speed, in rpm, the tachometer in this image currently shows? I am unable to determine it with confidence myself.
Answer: 9500 rpm
